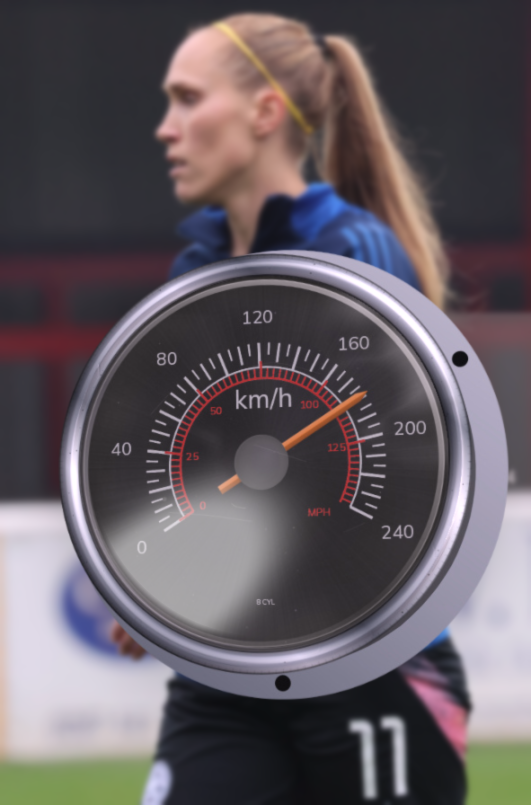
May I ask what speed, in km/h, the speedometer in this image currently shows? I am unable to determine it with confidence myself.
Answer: 180 km/h
